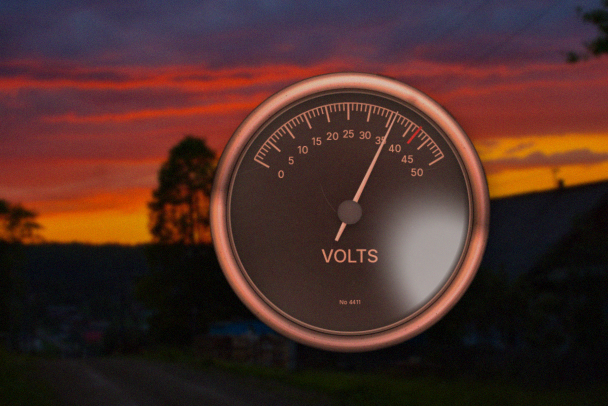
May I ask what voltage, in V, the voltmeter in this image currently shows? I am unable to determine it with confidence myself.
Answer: 36 V
